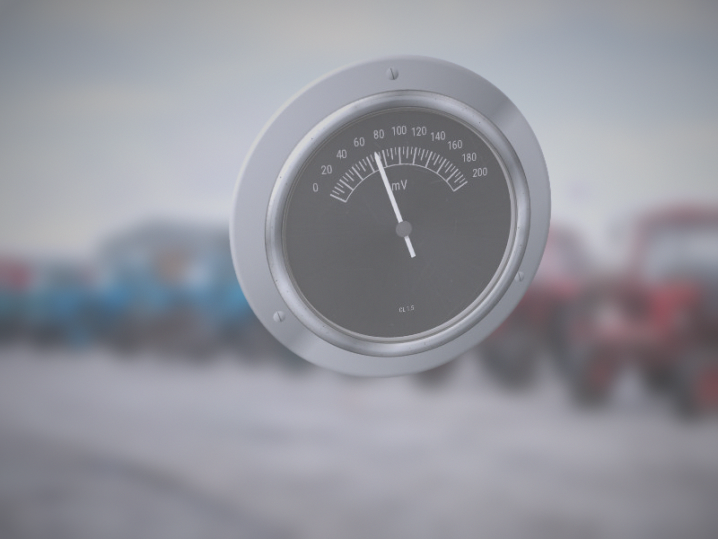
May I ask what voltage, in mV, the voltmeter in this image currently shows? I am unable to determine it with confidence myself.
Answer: 70 mV
